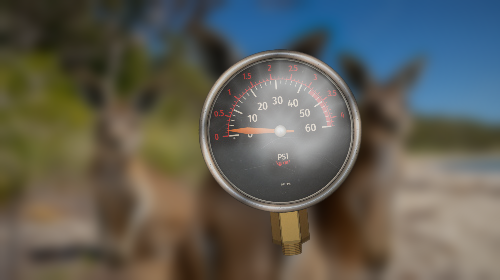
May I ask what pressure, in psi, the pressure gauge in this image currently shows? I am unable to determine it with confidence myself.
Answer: 2 psi
